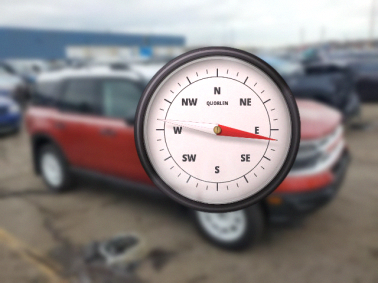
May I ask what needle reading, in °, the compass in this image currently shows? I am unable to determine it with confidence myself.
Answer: 100 °
